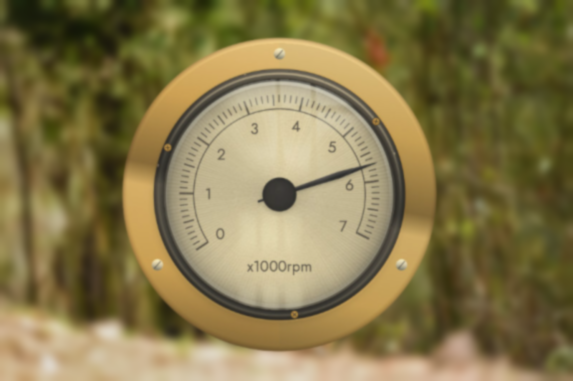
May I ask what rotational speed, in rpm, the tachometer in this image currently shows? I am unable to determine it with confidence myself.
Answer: 5700 rpm
